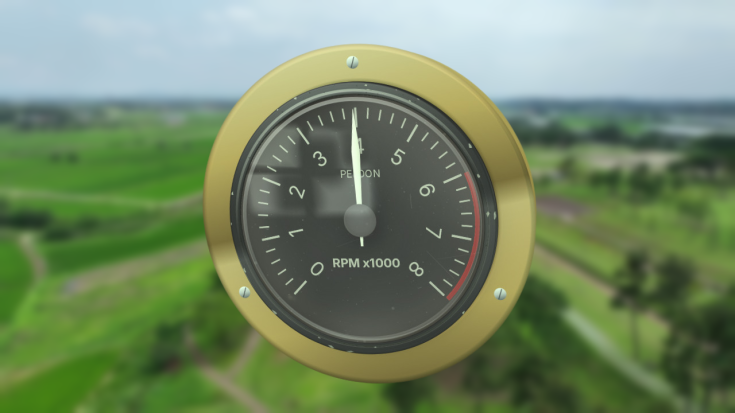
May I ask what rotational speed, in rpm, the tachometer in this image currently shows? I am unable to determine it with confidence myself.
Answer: 4000 rpm
